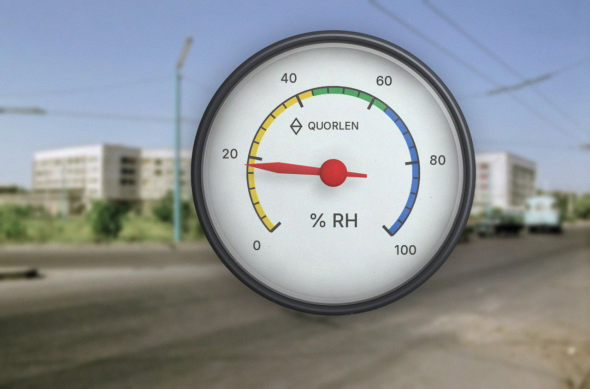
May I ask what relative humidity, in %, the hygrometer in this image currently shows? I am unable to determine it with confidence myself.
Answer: 18 %
